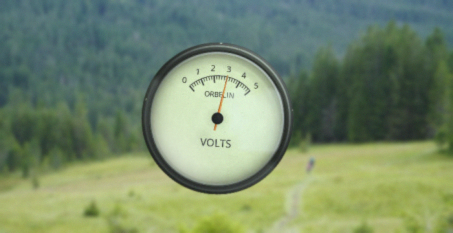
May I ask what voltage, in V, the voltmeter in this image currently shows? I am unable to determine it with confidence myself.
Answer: 3 V
